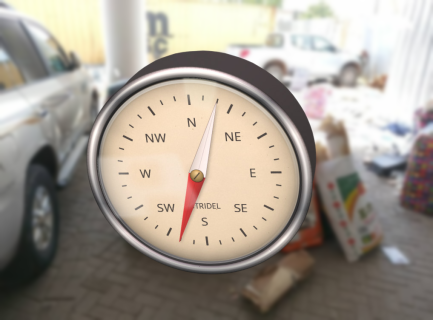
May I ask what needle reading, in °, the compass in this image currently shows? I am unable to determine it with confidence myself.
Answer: 200 °
